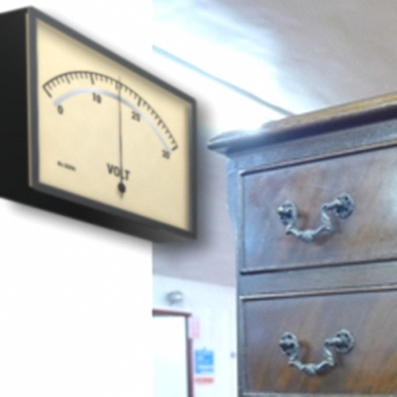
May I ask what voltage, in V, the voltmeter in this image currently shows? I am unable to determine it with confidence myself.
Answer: 15 V
